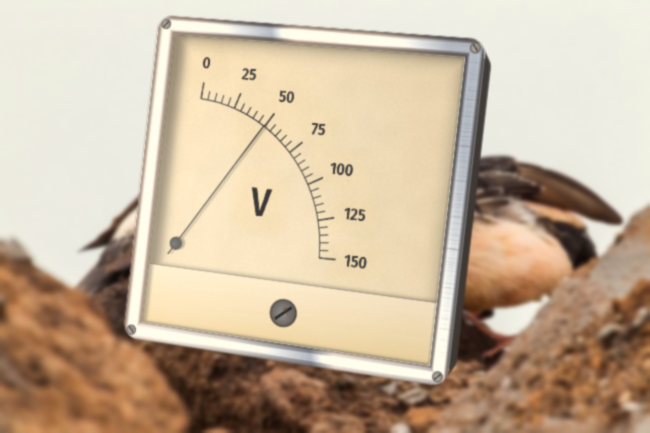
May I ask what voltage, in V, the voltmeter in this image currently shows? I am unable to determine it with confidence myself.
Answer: 50 V
